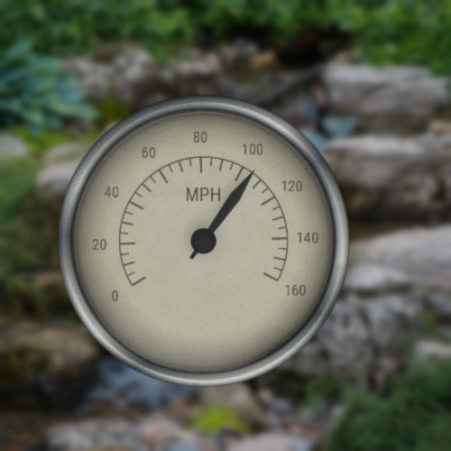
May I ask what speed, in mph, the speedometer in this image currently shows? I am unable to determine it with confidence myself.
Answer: 105 mph
